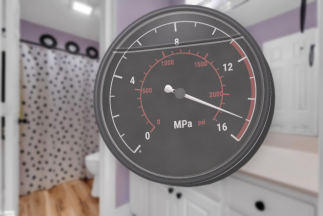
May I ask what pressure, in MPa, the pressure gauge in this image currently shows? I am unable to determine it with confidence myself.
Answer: 15 MPa
